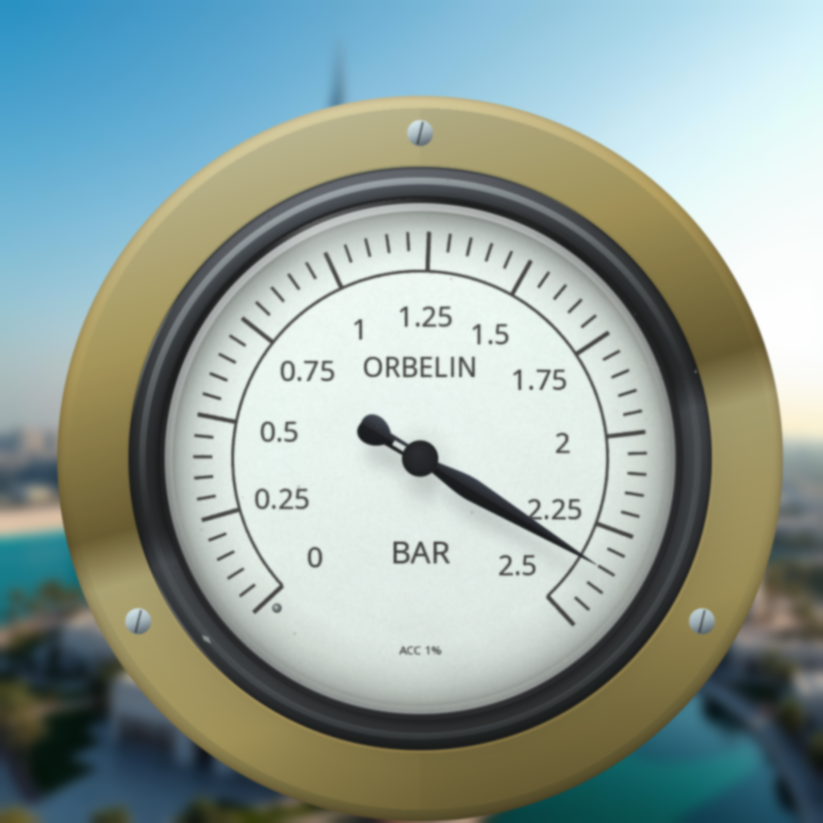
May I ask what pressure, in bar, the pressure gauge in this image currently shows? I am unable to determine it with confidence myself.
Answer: 2.35 bar
